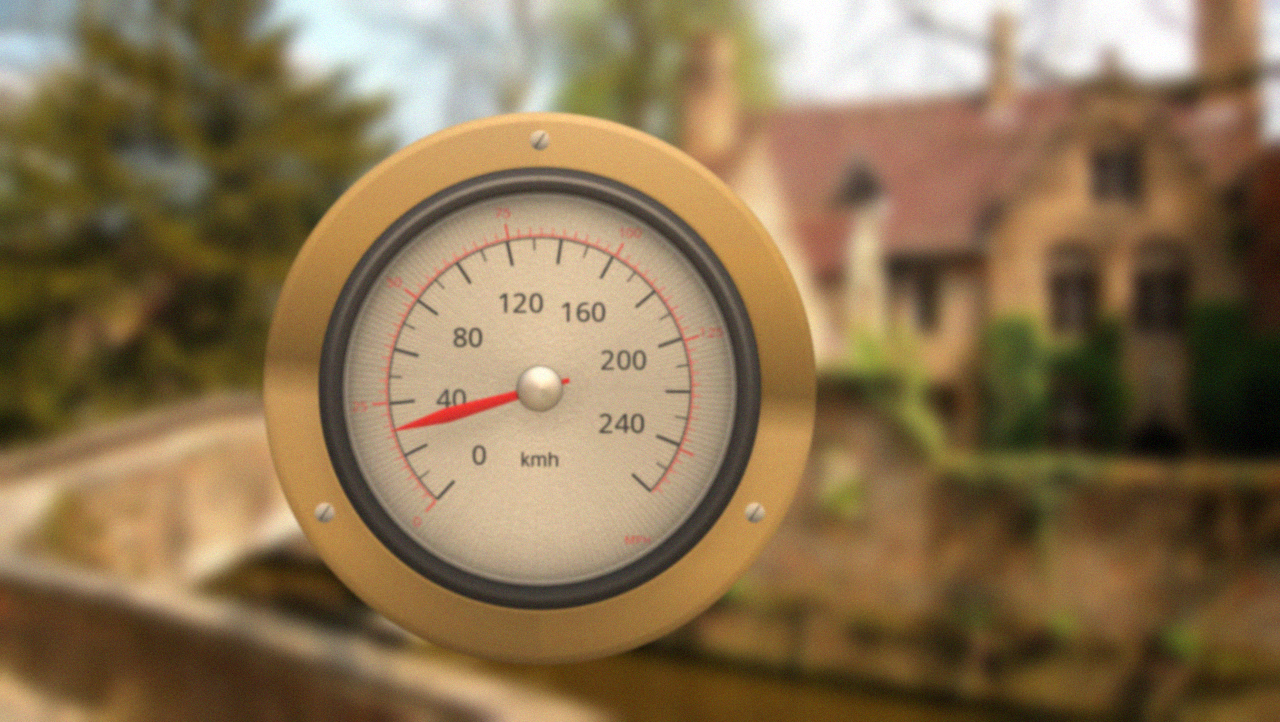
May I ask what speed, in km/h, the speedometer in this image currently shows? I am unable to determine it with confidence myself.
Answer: 30 km/h
